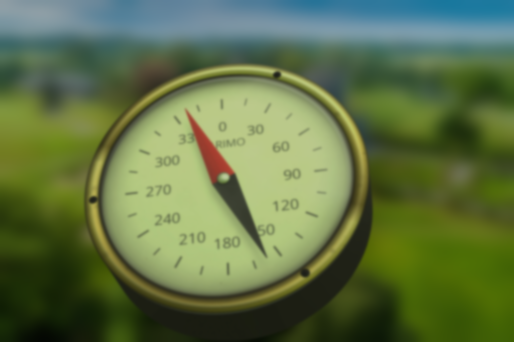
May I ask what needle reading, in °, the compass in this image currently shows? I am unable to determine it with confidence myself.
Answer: 337.5 °
